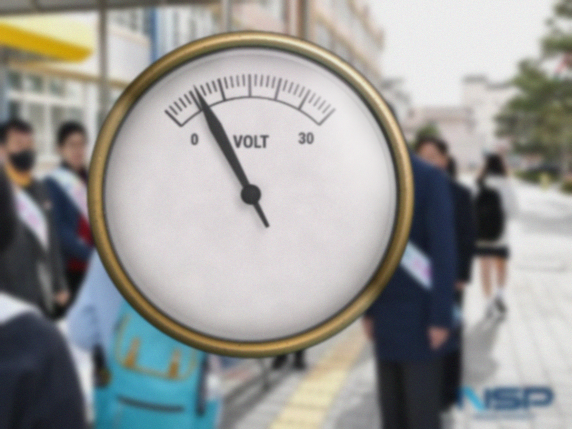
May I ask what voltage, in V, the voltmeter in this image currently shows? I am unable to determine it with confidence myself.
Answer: 6 V
